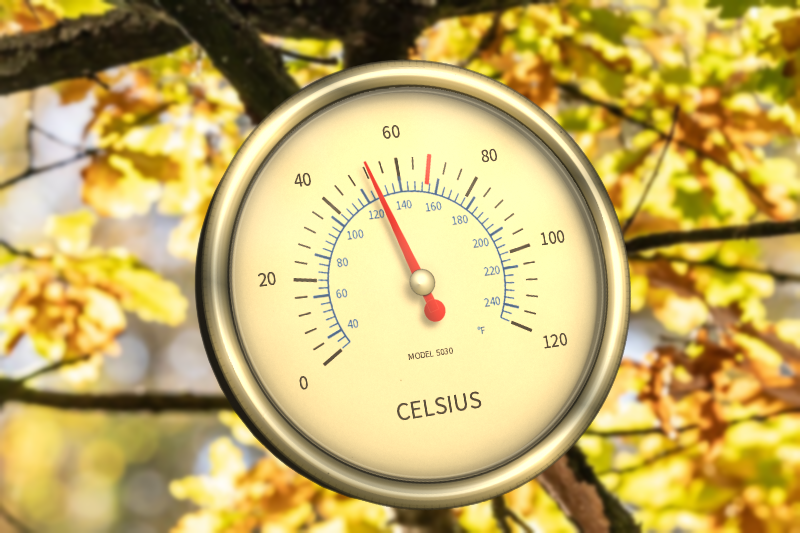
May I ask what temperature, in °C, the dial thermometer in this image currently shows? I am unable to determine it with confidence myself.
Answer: 52 °C
